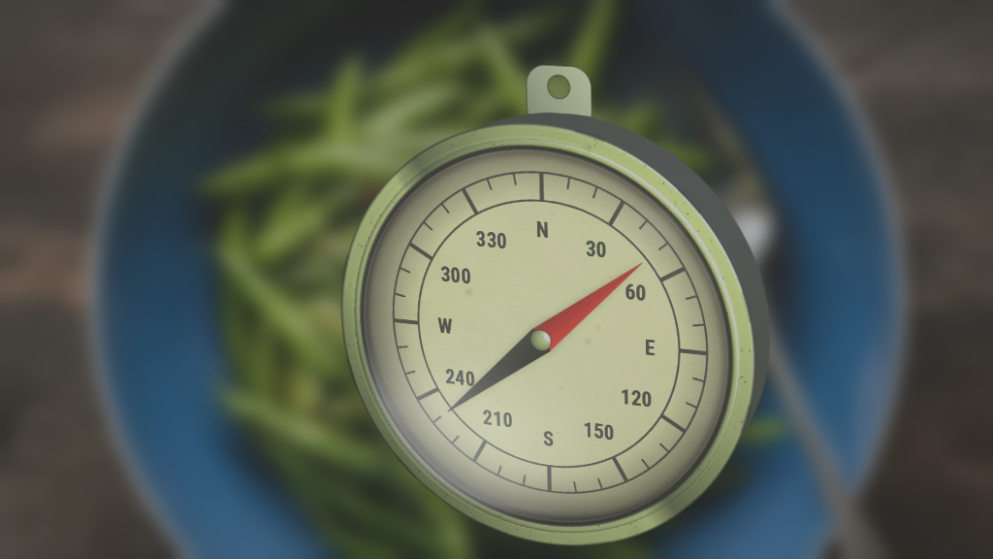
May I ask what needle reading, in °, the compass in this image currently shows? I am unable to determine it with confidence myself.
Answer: 50 °
